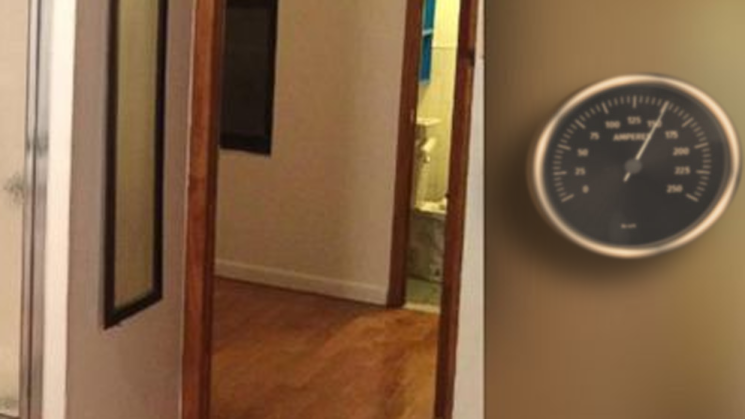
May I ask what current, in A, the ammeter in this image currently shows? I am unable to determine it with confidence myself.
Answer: 150 A
